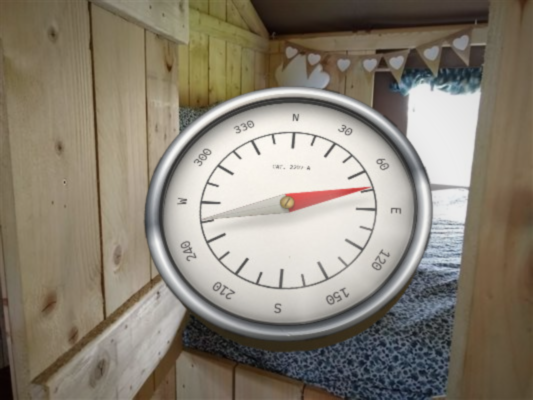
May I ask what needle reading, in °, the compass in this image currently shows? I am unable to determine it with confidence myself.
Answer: 75 °
